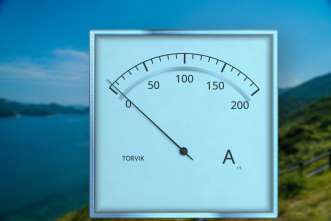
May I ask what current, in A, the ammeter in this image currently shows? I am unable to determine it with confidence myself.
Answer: 5 A
